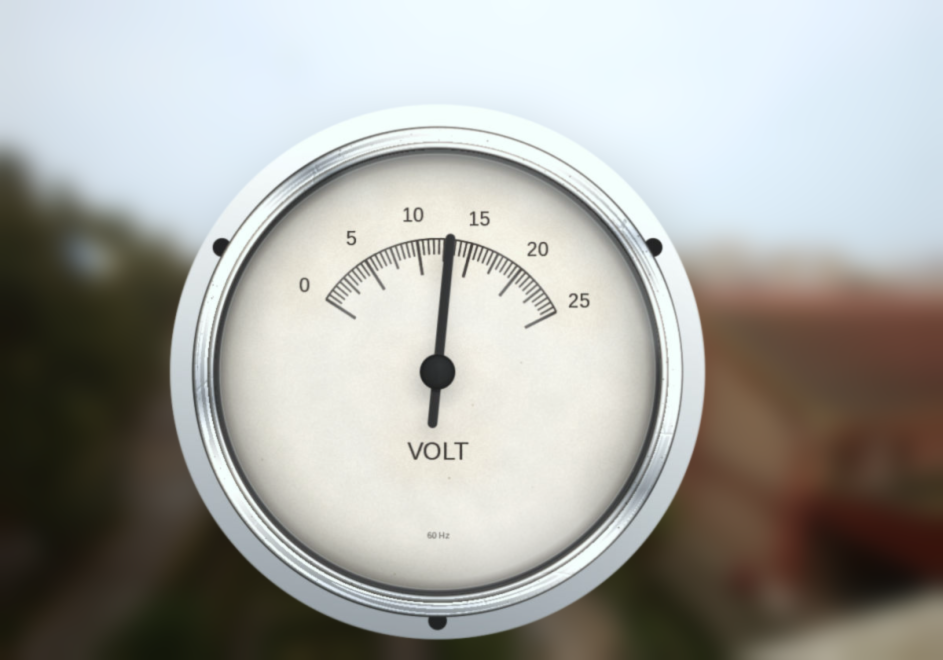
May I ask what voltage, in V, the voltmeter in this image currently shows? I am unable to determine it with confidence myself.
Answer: 13 V
